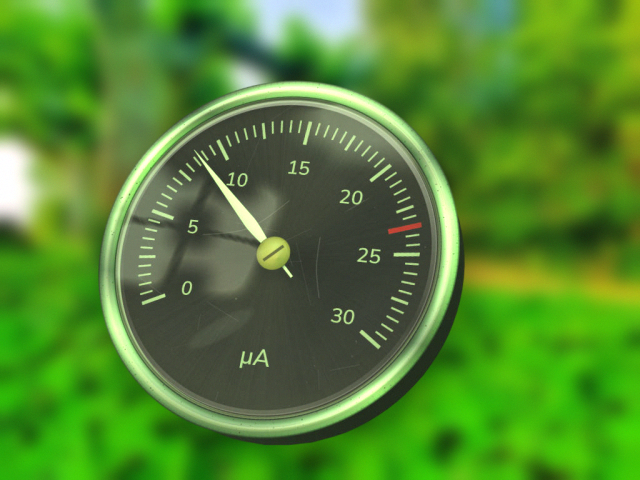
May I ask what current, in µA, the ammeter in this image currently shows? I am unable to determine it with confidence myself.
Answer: 8.75 µA
